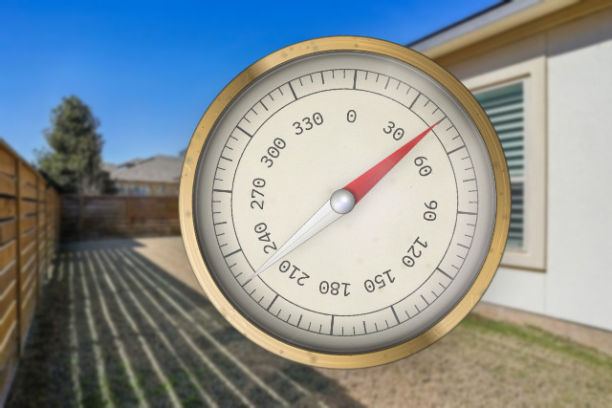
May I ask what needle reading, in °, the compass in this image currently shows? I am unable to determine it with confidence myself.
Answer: 45 °
